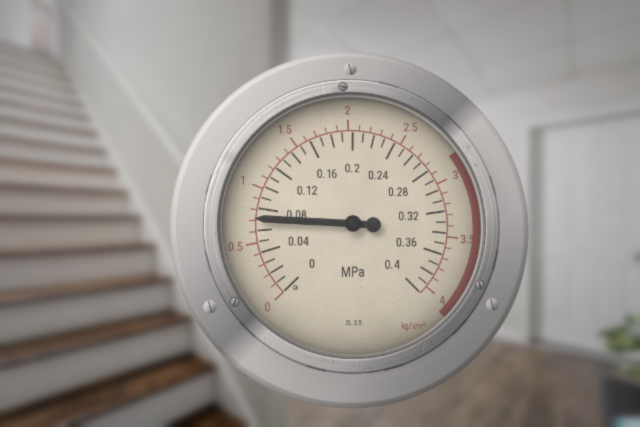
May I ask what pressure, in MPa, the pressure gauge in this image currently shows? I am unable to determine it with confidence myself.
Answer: 0.07 MPa
